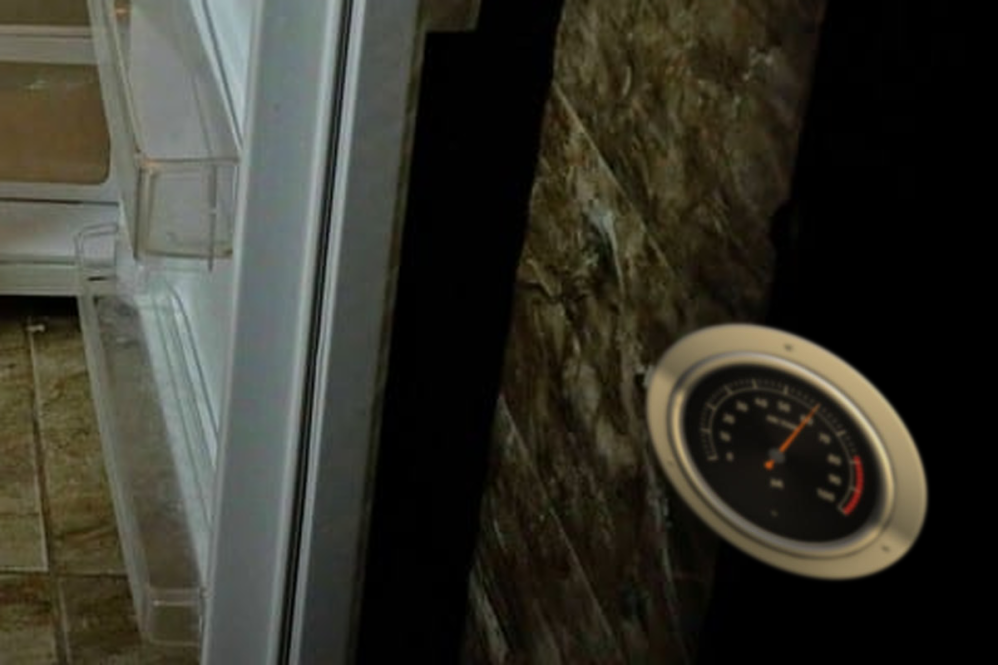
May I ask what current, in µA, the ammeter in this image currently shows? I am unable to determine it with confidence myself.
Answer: 60 µA
